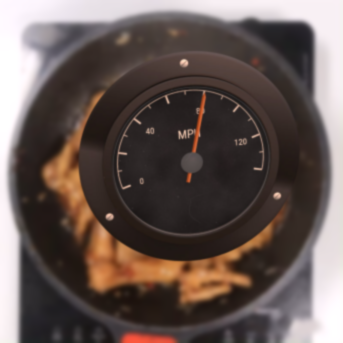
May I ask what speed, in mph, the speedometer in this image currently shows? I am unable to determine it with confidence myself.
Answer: 80 mph
